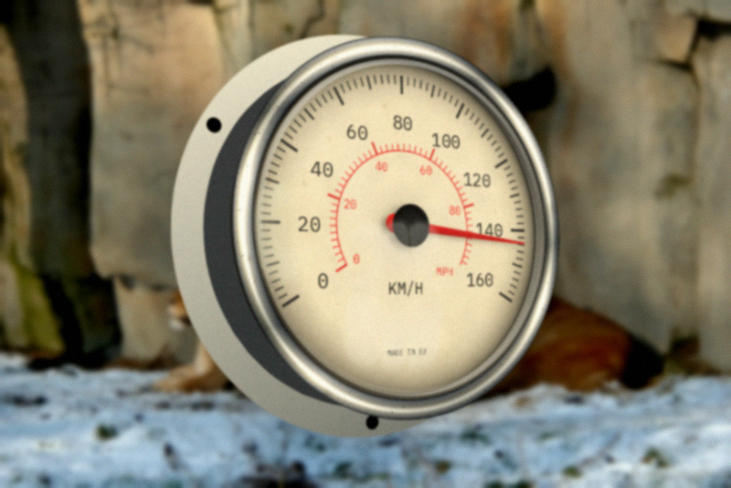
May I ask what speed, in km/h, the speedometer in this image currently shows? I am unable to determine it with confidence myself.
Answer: 144 km/h
